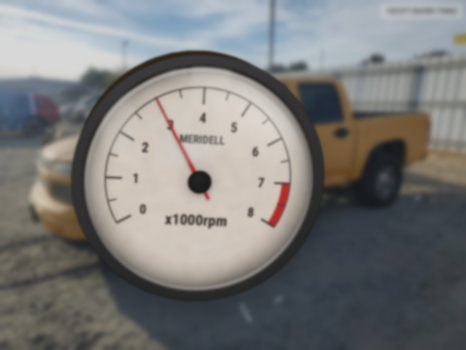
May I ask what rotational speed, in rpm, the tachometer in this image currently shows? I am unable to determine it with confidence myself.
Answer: 3000 rpm
